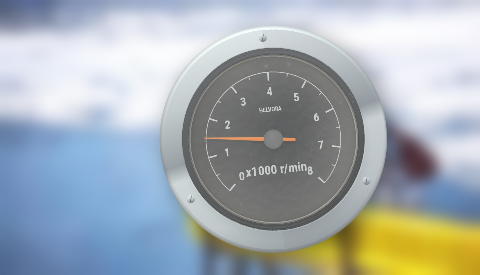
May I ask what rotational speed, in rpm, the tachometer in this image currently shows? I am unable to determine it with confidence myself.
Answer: 1500 rpm
